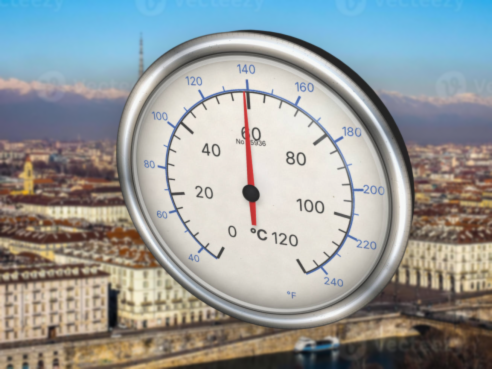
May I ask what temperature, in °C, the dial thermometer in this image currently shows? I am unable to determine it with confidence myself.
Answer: 60 °C
